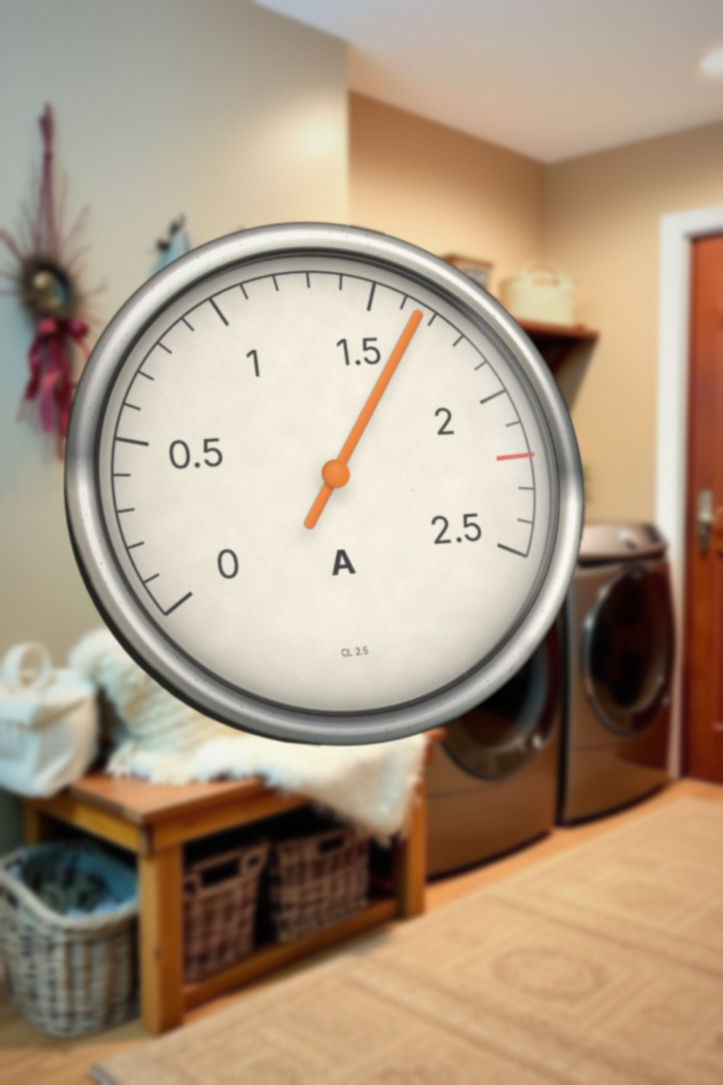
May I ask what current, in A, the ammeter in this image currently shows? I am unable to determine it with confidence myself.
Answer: 1.65 A
